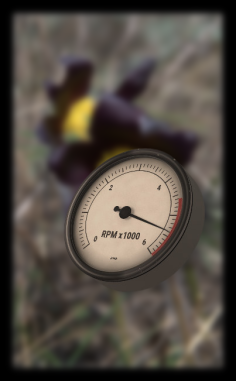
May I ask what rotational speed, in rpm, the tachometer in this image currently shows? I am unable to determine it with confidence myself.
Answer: 5400 rpm
